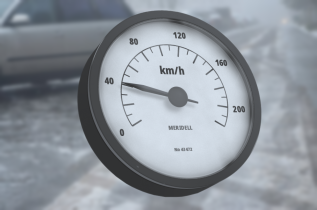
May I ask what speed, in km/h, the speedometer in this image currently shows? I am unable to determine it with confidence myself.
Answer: 40 km/h
